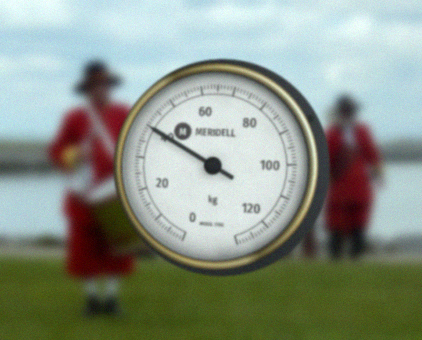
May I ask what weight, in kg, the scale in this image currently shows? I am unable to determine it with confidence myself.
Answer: 40 kg
